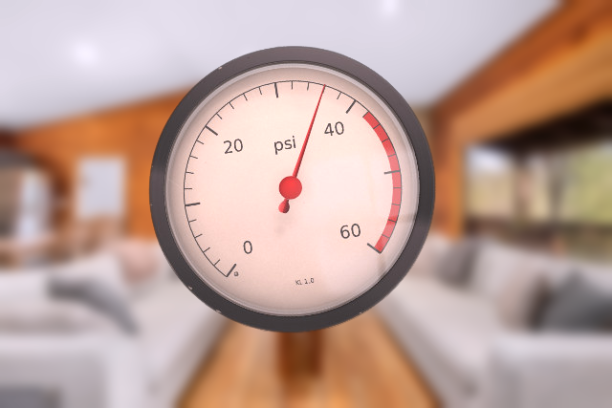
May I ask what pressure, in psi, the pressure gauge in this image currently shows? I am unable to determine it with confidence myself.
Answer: 36 psi
